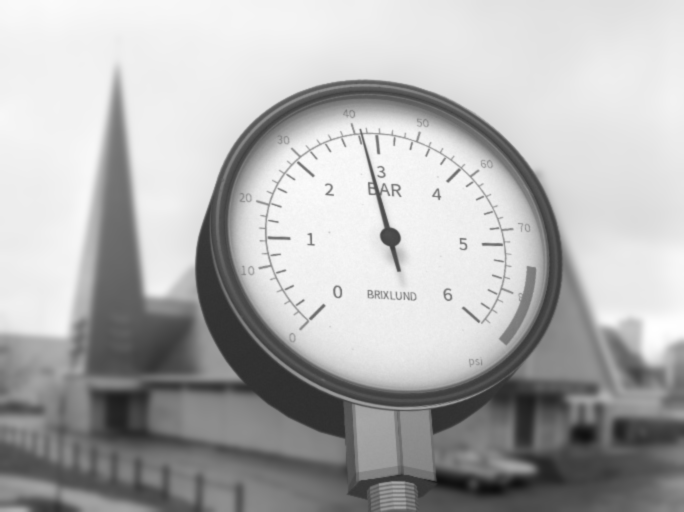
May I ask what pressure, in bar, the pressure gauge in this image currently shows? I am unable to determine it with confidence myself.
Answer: 2.8 bar
